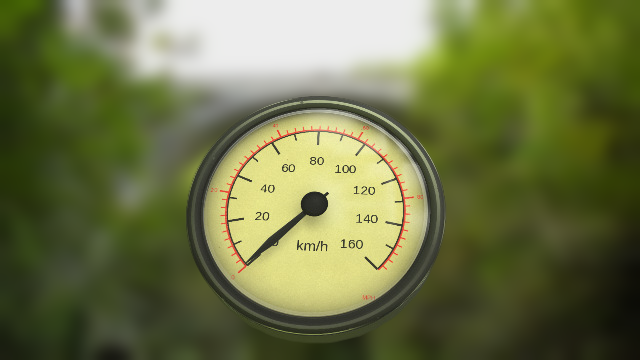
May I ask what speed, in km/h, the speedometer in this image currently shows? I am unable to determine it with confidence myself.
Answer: 0 km/h
